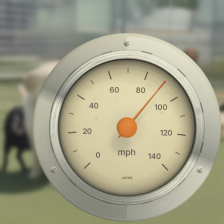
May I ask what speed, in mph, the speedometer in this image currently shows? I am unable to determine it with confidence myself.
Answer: 90 mph
